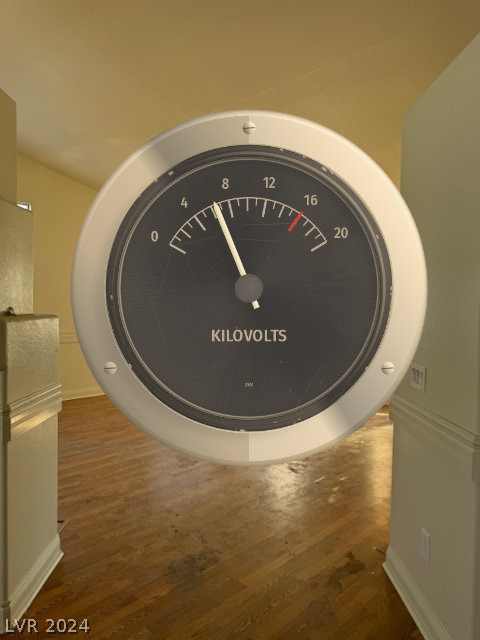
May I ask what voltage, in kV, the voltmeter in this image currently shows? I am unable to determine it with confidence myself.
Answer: 6.5 kV
